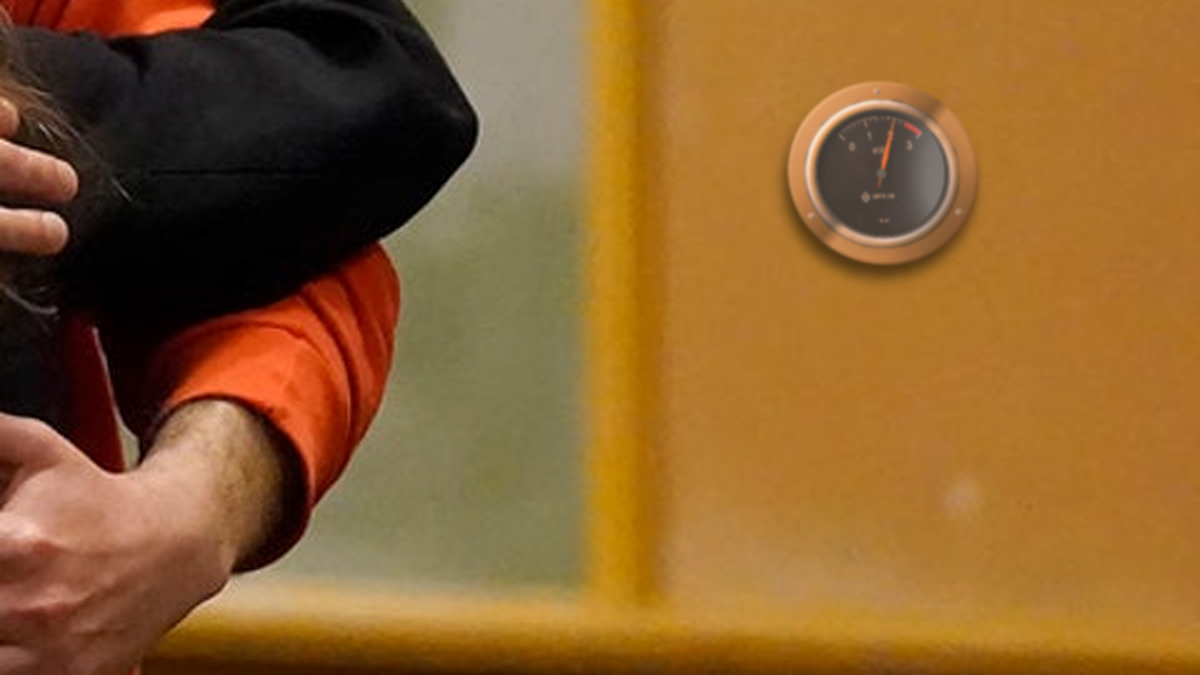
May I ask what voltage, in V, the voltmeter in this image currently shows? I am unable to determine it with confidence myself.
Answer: 2 V
